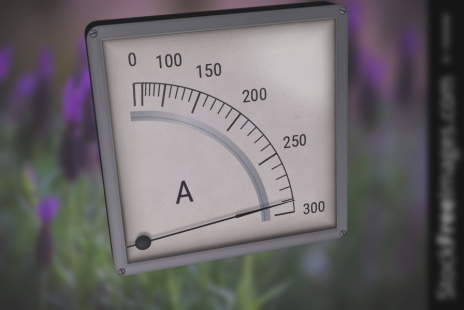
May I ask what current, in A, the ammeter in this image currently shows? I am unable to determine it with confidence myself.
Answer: 290 A
